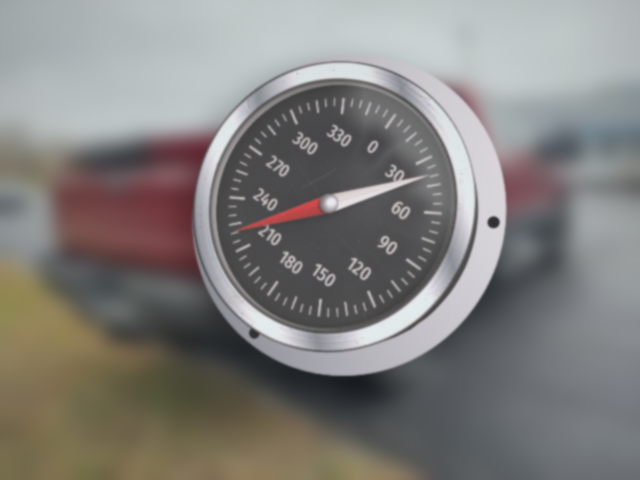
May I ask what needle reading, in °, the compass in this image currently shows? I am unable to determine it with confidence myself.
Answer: 220 °
